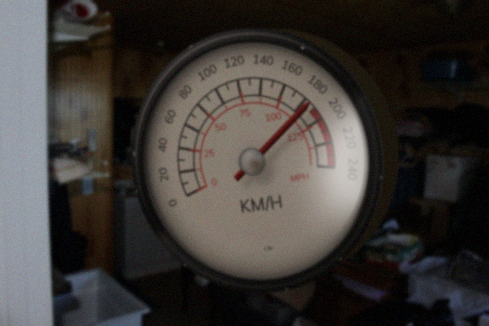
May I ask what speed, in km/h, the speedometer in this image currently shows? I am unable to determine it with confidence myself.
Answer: 185 km/h
